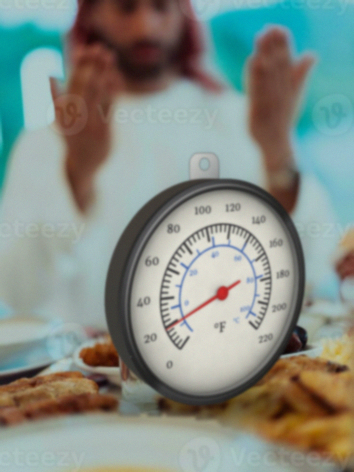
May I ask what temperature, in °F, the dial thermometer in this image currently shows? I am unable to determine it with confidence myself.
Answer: 20 °F
